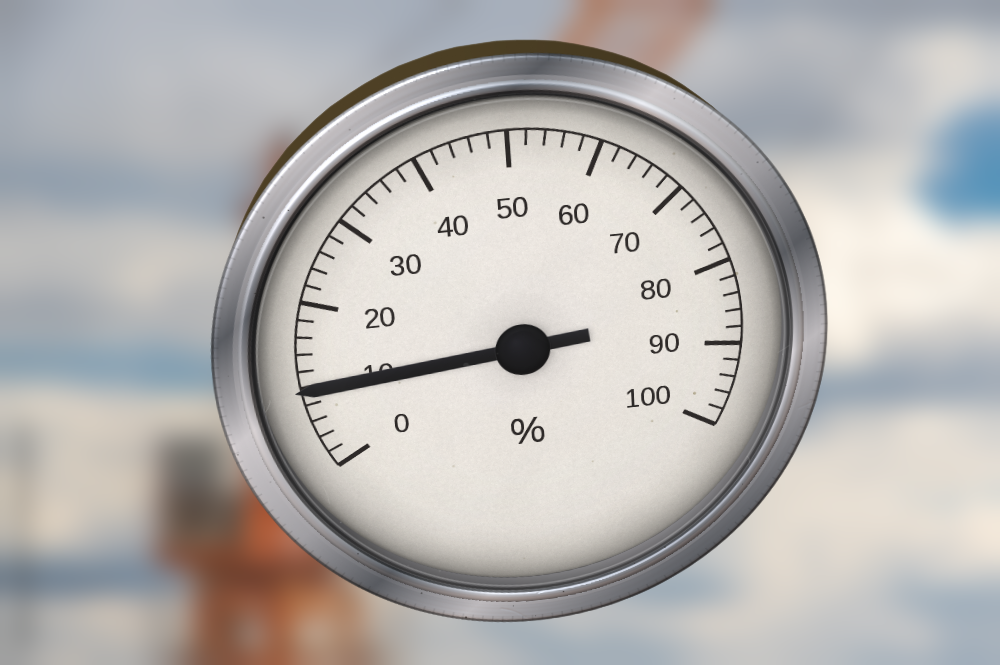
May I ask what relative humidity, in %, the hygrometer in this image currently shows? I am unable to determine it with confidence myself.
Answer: 10 %
